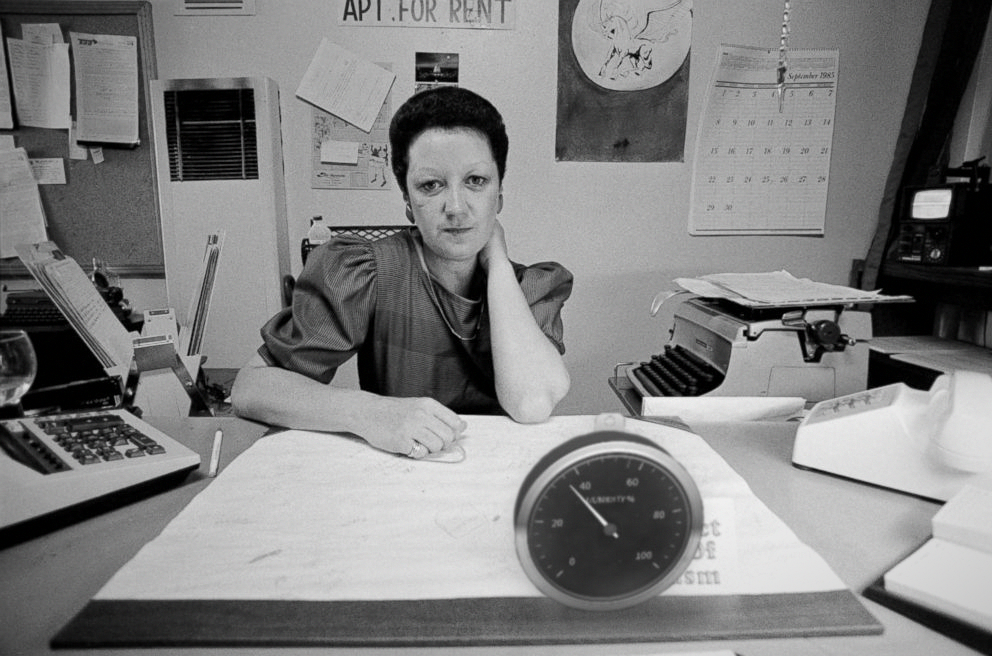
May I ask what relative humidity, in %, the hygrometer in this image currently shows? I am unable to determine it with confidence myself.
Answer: 36 %
